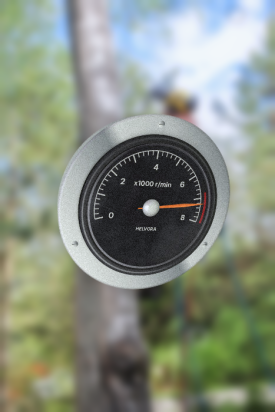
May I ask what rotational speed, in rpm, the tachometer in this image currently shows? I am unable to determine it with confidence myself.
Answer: 7200 rpm
